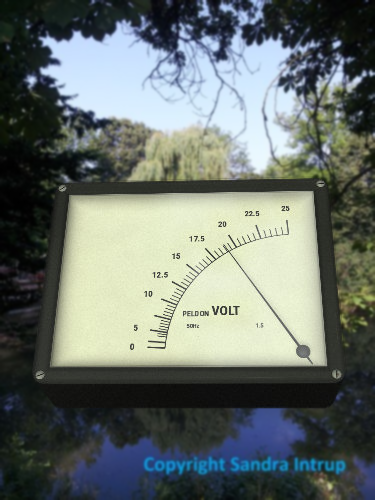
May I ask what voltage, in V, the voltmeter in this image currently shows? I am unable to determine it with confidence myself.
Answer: 19 V
